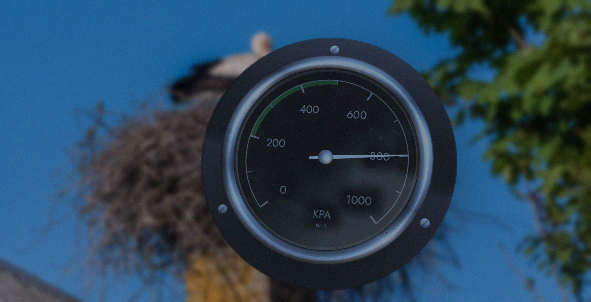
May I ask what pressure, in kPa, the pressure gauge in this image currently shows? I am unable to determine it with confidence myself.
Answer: 800 kPa
